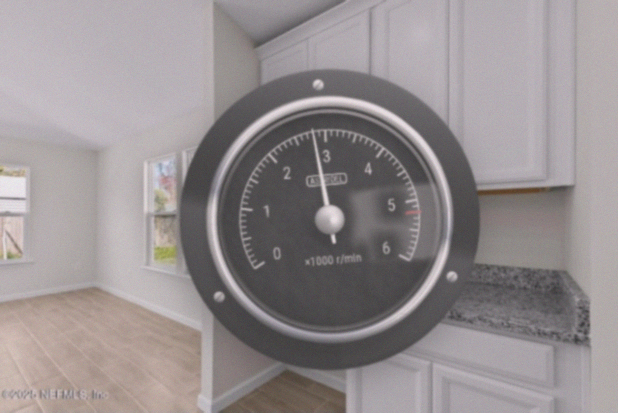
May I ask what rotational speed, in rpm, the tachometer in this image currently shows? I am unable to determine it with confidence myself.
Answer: 2800 rpm
